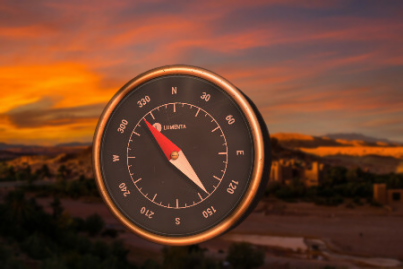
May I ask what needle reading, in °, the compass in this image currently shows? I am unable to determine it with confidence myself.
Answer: 320 °
